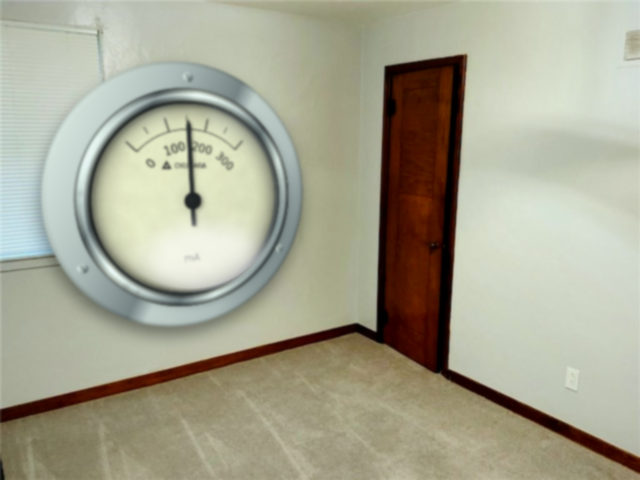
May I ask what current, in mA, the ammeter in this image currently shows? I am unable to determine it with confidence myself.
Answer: 150 mA
